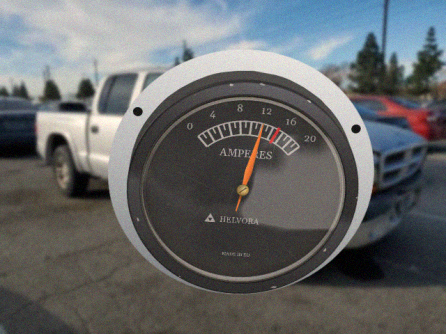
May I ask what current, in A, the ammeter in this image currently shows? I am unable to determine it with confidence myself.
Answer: 12 A
